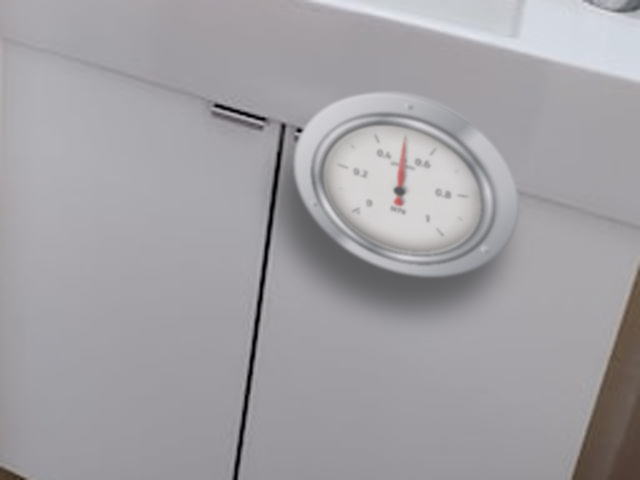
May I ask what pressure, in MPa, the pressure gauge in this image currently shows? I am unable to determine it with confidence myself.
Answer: 0.5 MPa
